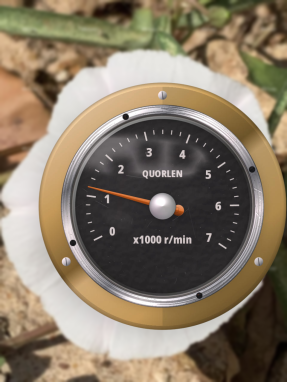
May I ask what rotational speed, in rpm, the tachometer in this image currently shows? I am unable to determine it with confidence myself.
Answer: 1200 rpm
